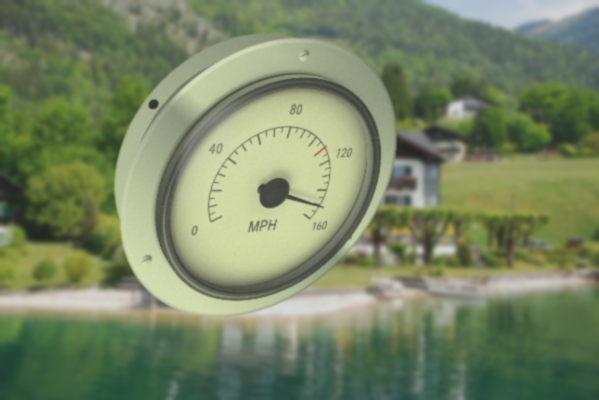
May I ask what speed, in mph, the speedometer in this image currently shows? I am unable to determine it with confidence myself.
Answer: 150 mph
